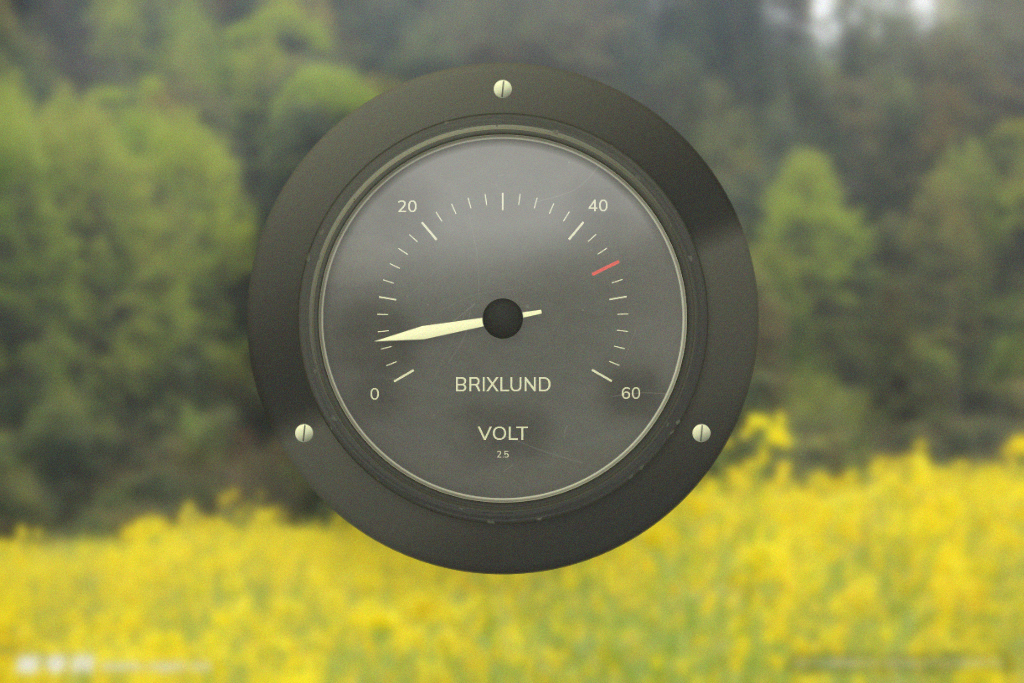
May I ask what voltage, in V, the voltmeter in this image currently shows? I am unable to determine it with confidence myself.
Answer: 5 V
